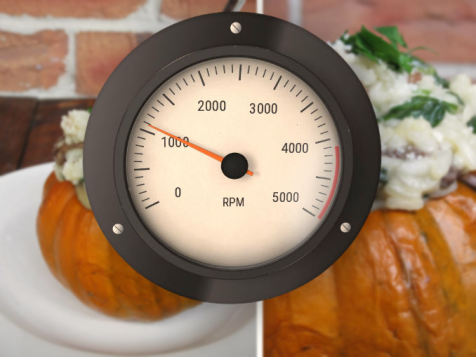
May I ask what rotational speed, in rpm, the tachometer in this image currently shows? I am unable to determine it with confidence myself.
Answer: 1100 rpm
